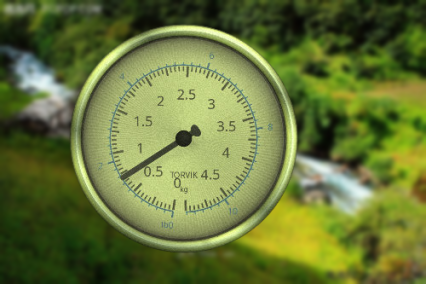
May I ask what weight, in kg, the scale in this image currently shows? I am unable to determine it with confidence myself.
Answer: 0.7 kg
